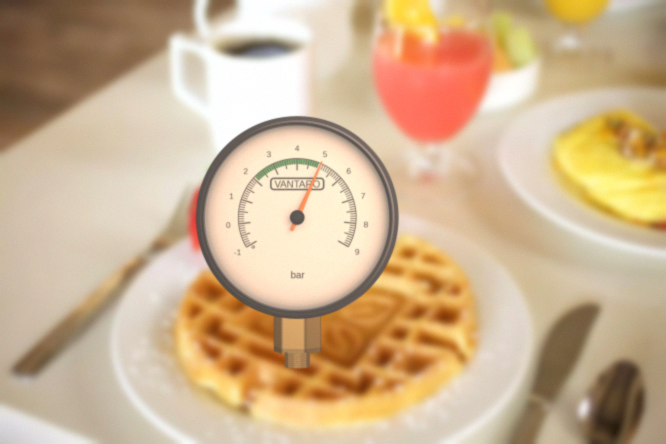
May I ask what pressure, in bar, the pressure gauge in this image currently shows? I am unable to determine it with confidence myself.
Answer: 5 bar
